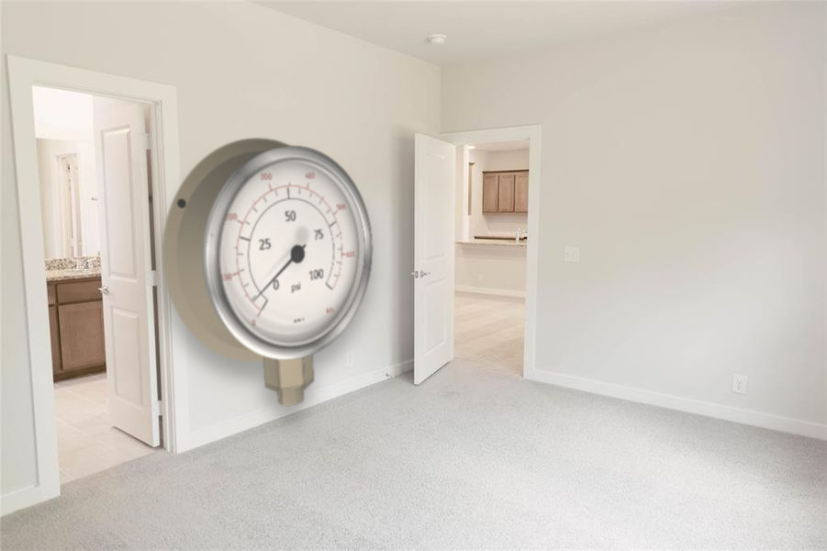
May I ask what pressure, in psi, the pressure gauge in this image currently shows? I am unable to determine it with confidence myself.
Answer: 5 psi
